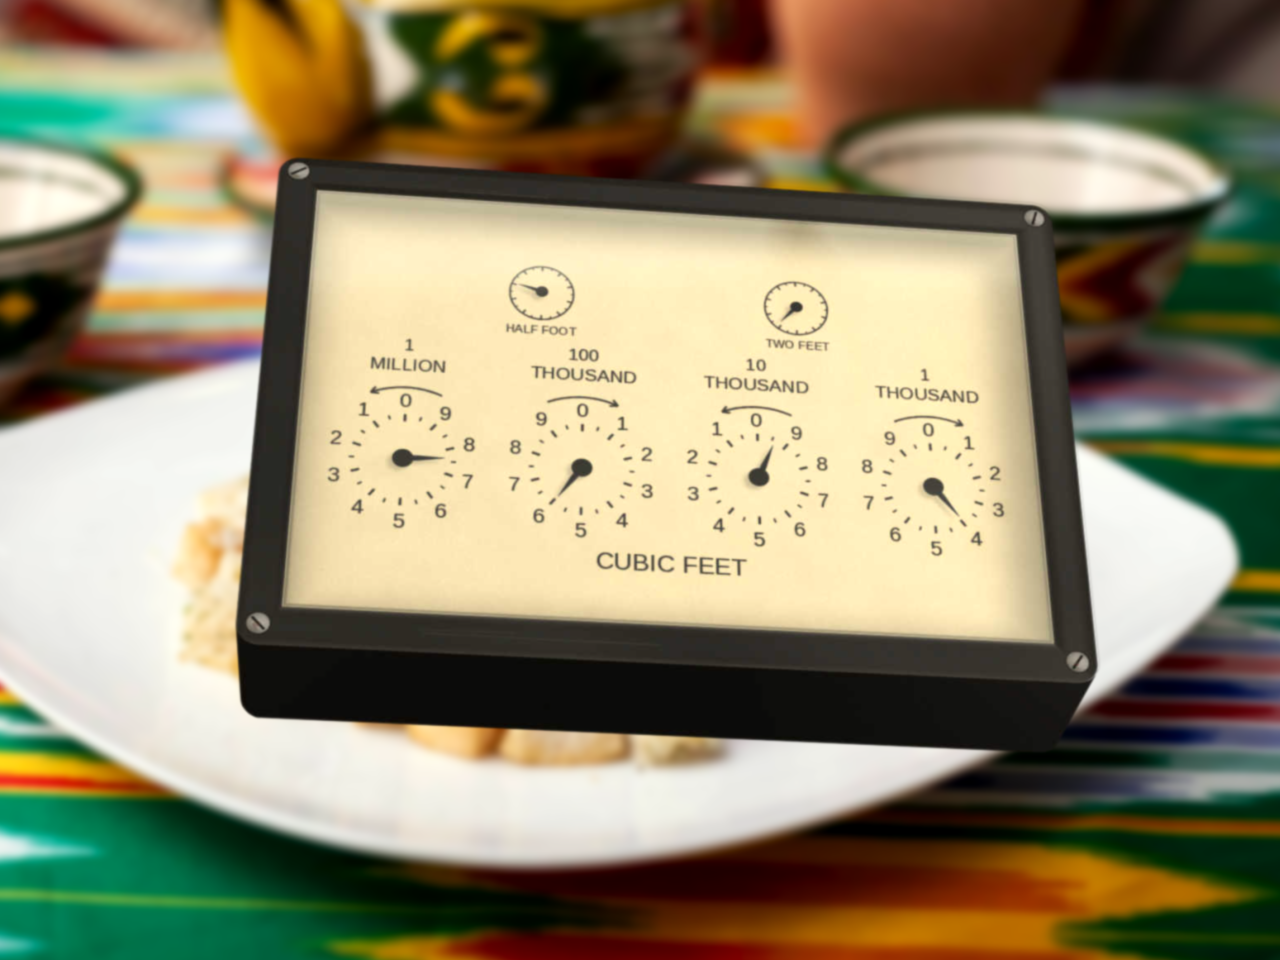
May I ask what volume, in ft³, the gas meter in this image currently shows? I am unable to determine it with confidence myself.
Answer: 759400 ft³
